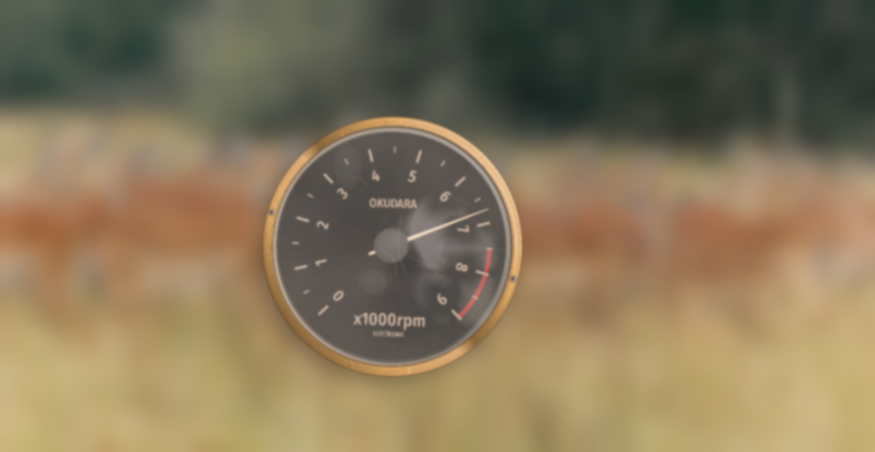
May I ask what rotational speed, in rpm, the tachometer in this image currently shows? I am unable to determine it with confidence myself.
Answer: 6750 rpm
